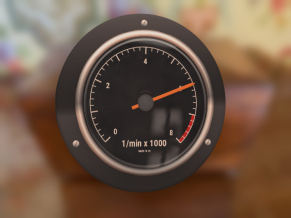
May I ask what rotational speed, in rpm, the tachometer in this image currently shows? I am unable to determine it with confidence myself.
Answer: 6000 rpm
